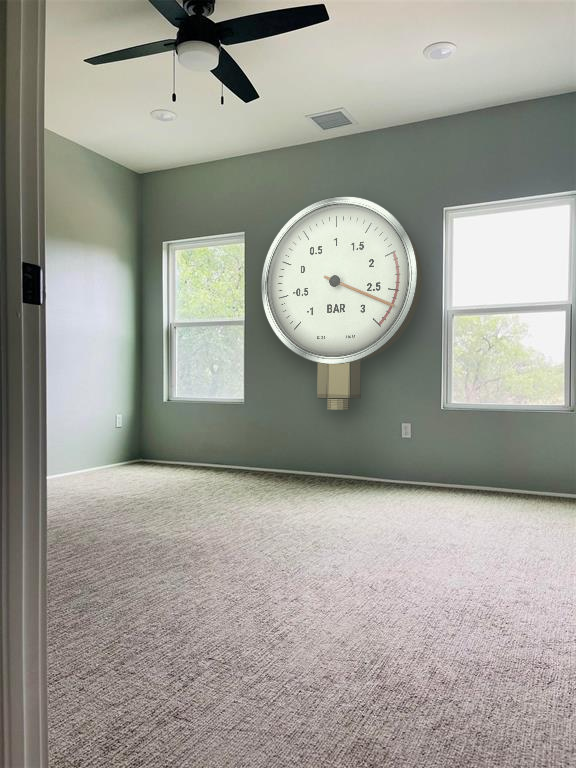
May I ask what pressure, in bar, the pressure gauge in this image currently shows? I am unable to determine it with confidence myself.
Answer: 2.7 bar
